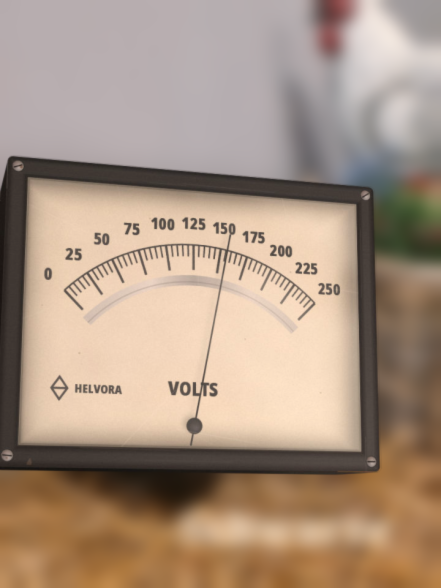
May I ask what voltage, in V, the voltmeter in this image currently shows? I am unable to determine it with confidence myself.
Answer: 155 V
